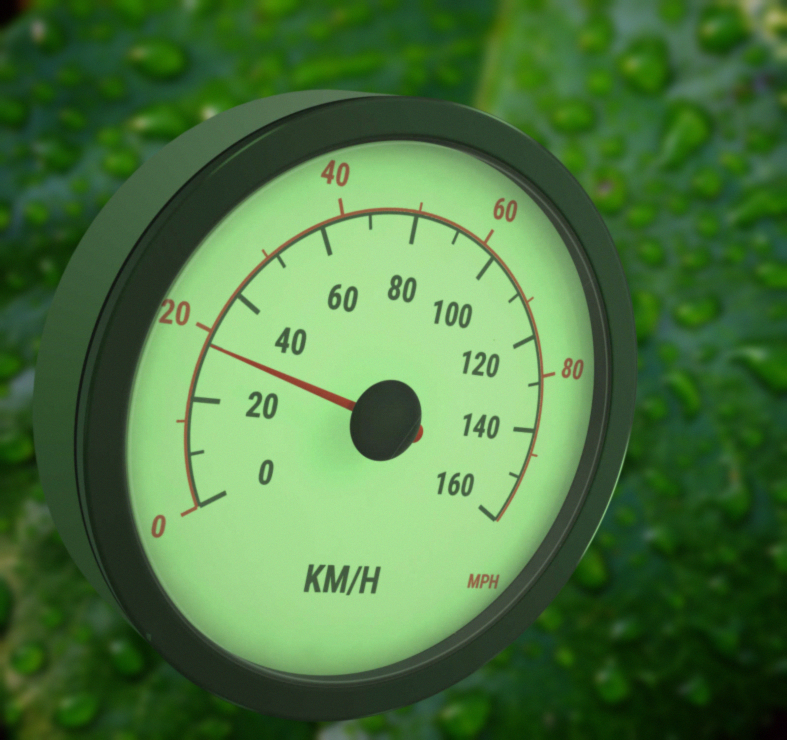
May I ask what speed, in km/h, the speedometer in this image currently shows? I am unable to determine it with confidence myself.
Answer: 30 km/h
